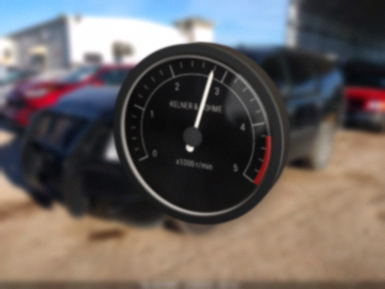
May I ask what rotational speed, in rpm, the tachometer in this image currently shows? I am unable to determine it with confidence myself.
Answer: 2800 rpm
